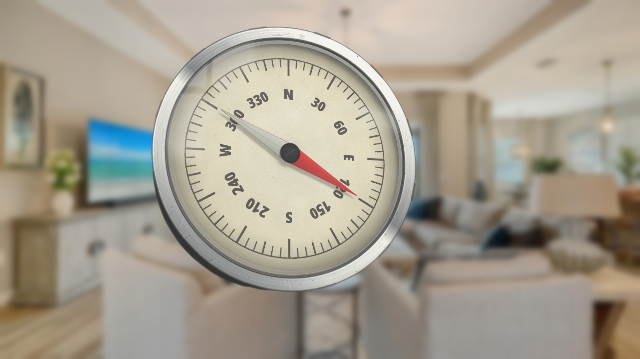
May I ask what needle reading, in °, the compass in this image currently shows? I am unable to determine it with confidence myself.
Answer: 120 °
